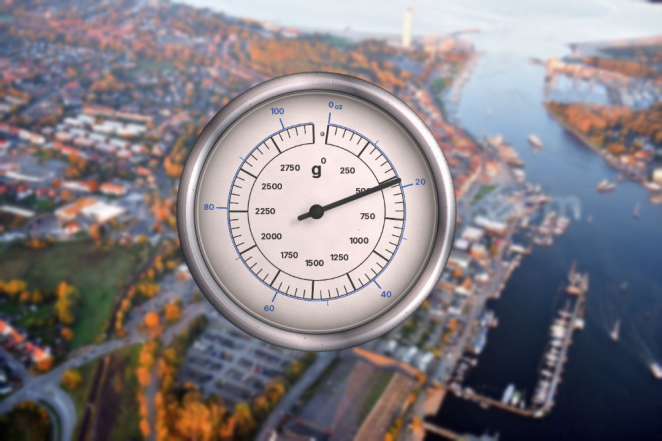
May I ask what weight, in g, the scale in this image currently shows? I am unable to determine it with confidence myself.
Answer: 525 g
